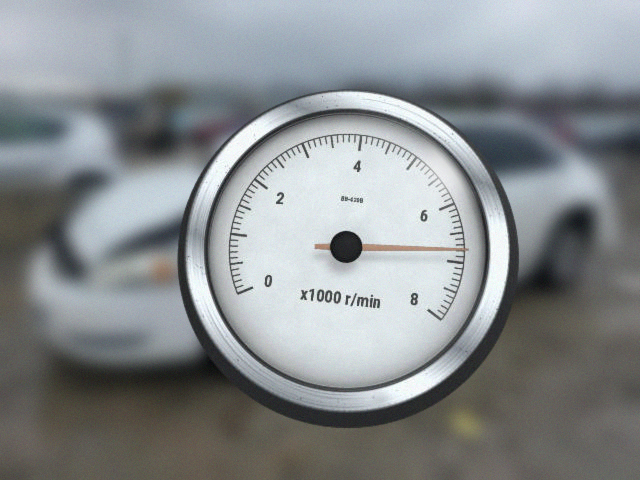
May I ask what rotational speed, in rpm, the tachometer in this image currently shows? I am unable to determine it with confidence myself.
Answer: 6800 rpm
